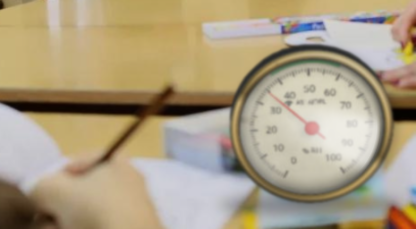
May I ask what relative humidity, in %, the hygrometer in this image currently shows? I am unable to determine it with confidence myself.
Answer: 35 %
